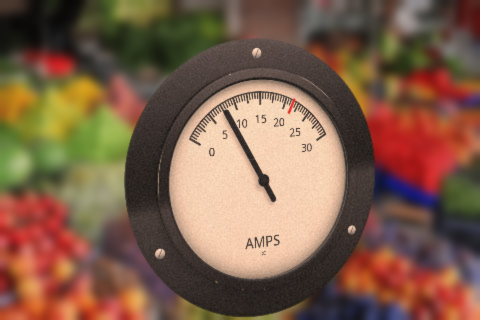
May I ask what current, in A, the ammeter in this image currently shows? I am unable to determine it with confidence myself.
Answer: 7.5 A
